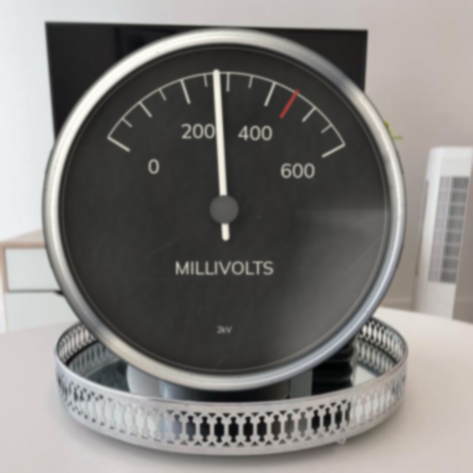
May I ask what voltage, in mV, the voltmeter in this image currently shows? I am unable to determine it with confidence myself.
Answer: 275 mV
